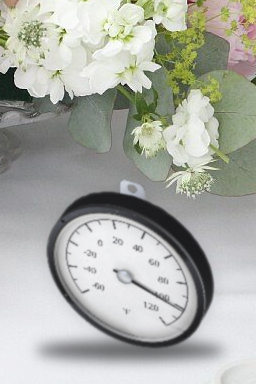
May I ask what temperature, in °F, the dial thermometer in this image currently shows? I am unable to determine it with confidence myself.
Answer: 100 °F
